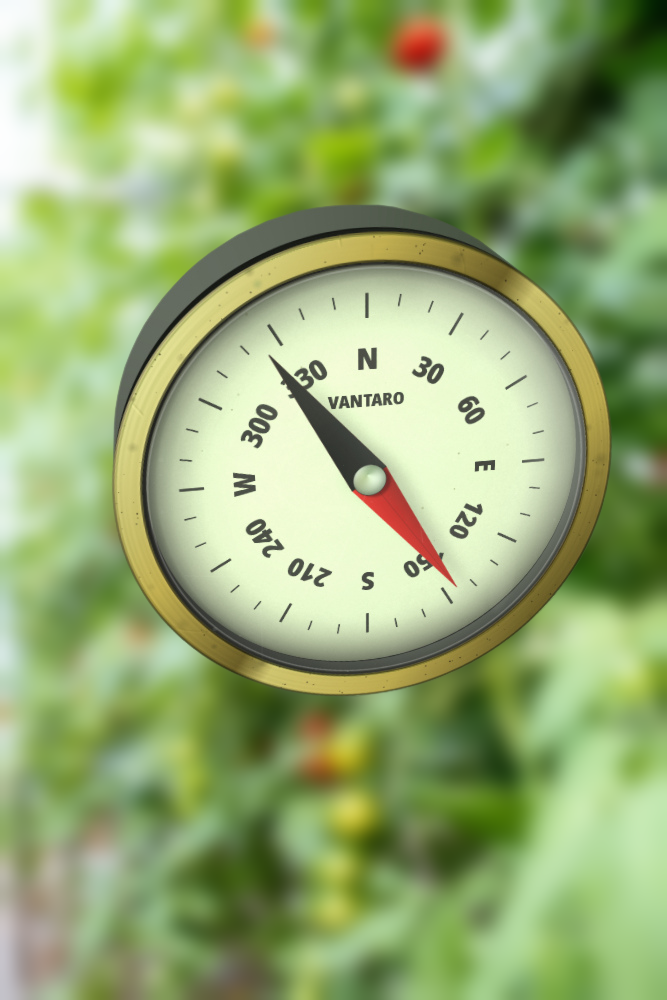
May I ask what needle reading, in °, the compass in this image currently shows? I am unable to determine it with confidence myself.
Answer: 145 °
